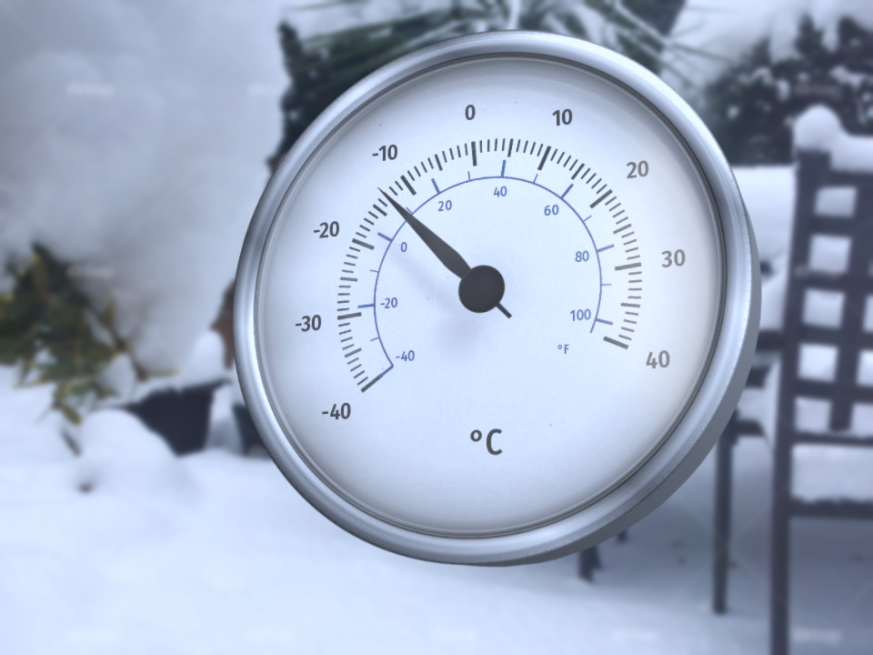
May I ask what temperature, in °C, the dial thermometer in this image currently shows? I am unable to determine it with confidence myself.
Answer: -13 °C
